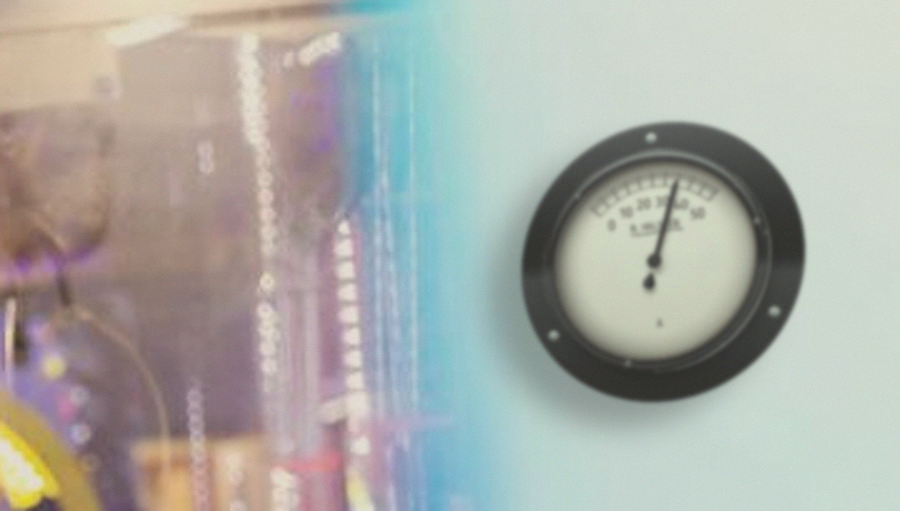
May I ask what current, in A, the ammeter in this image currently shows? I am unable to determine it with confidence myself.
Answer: 35 A
